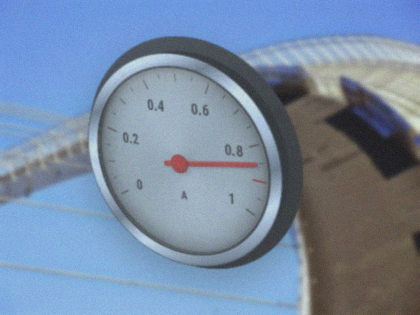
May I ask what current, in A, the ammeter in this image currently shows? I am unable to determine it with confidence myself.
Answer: 0.85 A
